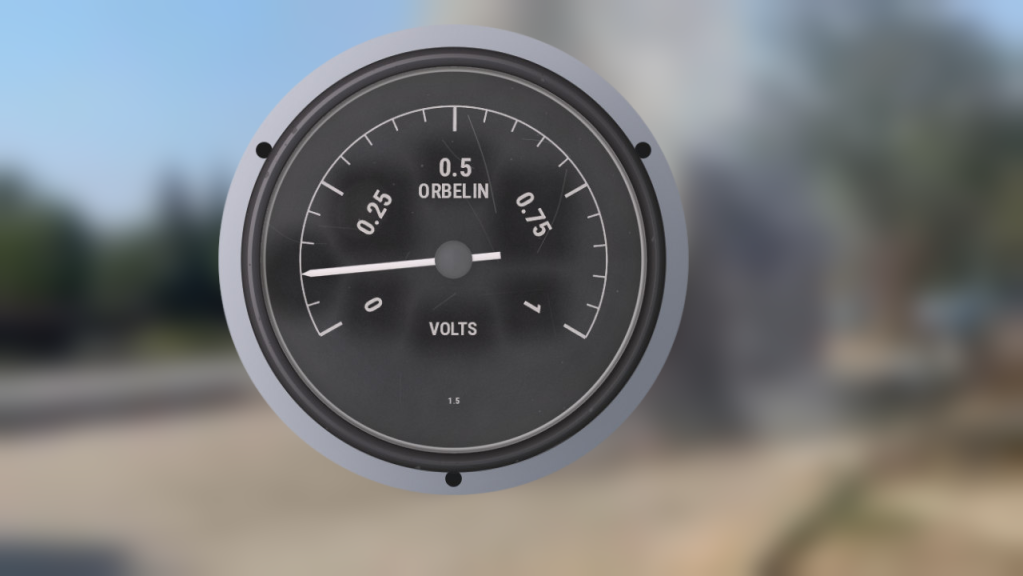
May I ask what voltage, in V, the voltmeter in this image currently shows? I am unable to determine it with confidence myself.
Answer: 0.1 V
